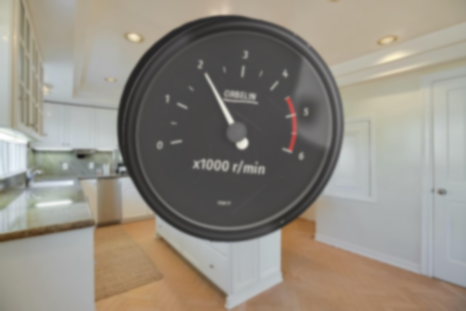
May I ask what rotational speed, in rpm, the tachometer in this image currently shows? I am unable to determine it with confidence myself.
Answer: 2000 rpm
